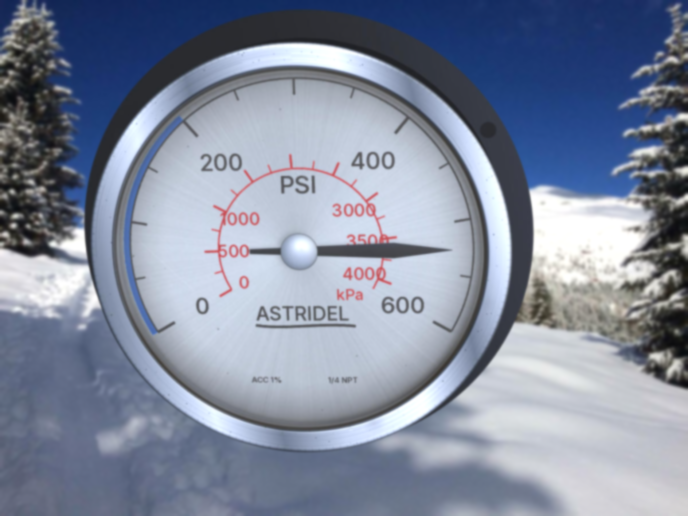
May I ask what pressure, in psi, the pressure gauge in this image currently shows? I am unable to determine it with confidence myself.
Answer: 525 psi
